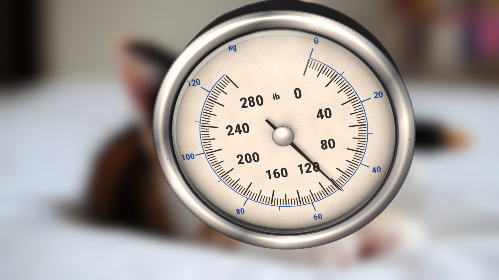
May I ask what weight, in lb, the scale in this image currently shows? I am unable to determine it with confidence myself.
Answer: 110 lb
